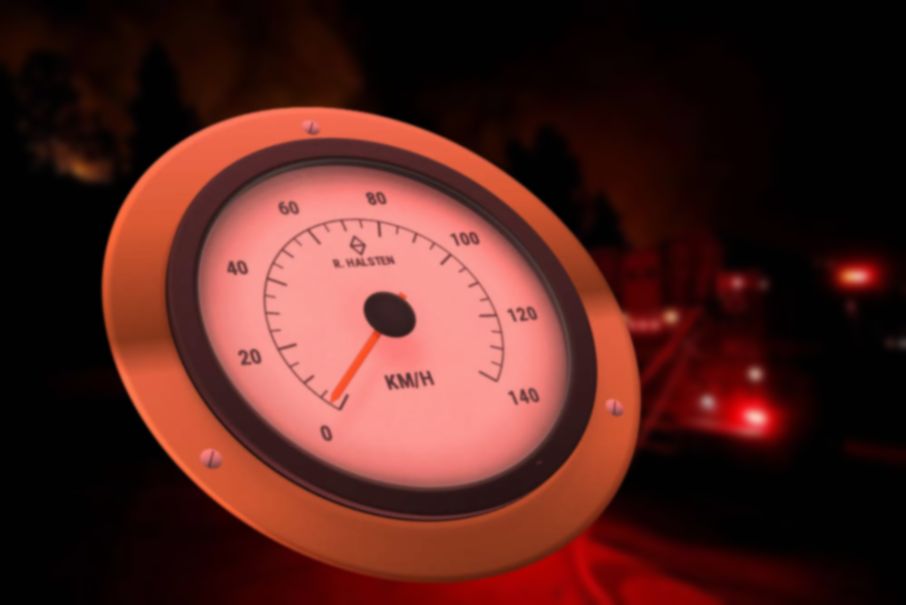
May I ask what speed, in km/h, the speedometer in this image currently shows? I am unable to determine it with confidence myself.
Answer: 2.5 km/h
